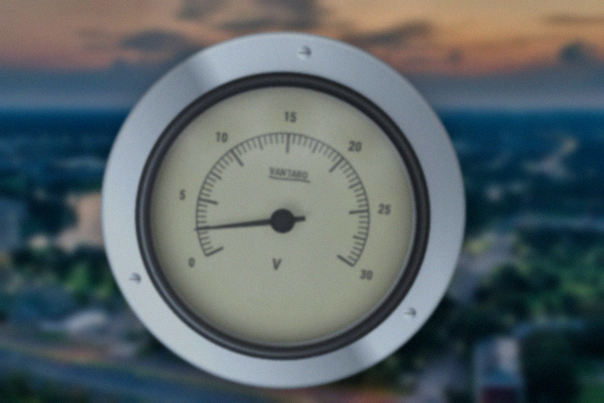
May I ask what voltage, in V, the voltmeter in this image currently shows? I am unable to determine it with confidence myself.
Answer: 2.5 V
